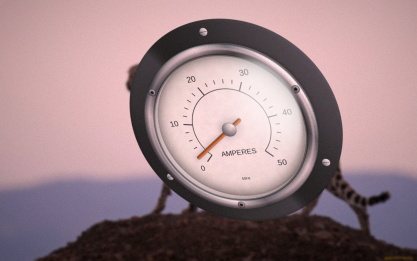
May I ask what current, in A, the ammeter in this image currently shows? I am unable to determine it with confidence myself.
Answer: 2 A
